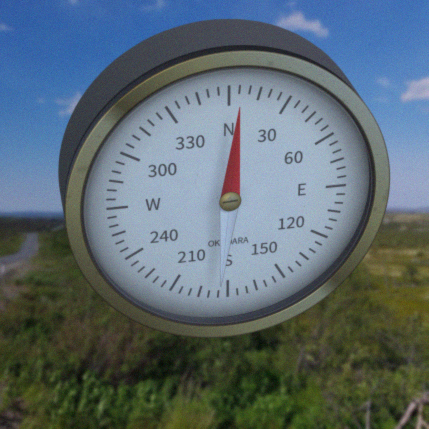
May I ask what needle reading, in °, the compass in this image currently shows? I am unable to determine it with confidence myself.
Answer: 5 °
